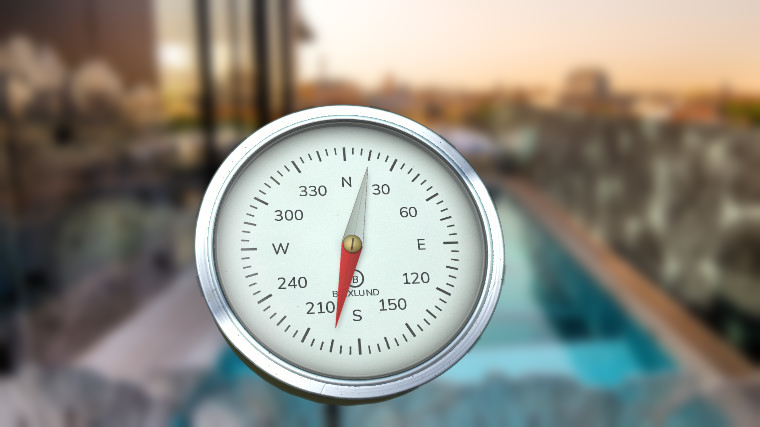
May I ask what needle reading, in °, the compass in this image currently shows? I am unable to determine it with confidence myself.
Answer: 195 °
